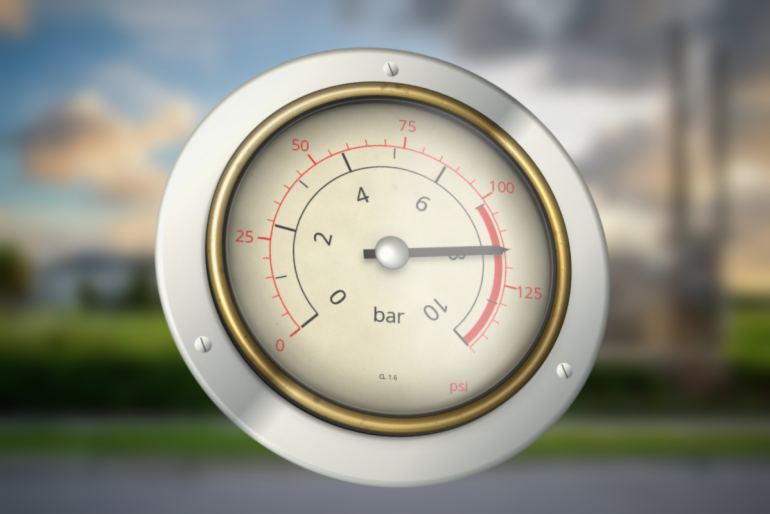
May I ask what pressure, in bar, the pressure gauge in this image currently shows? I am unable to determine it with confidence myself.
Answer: 8 bar
